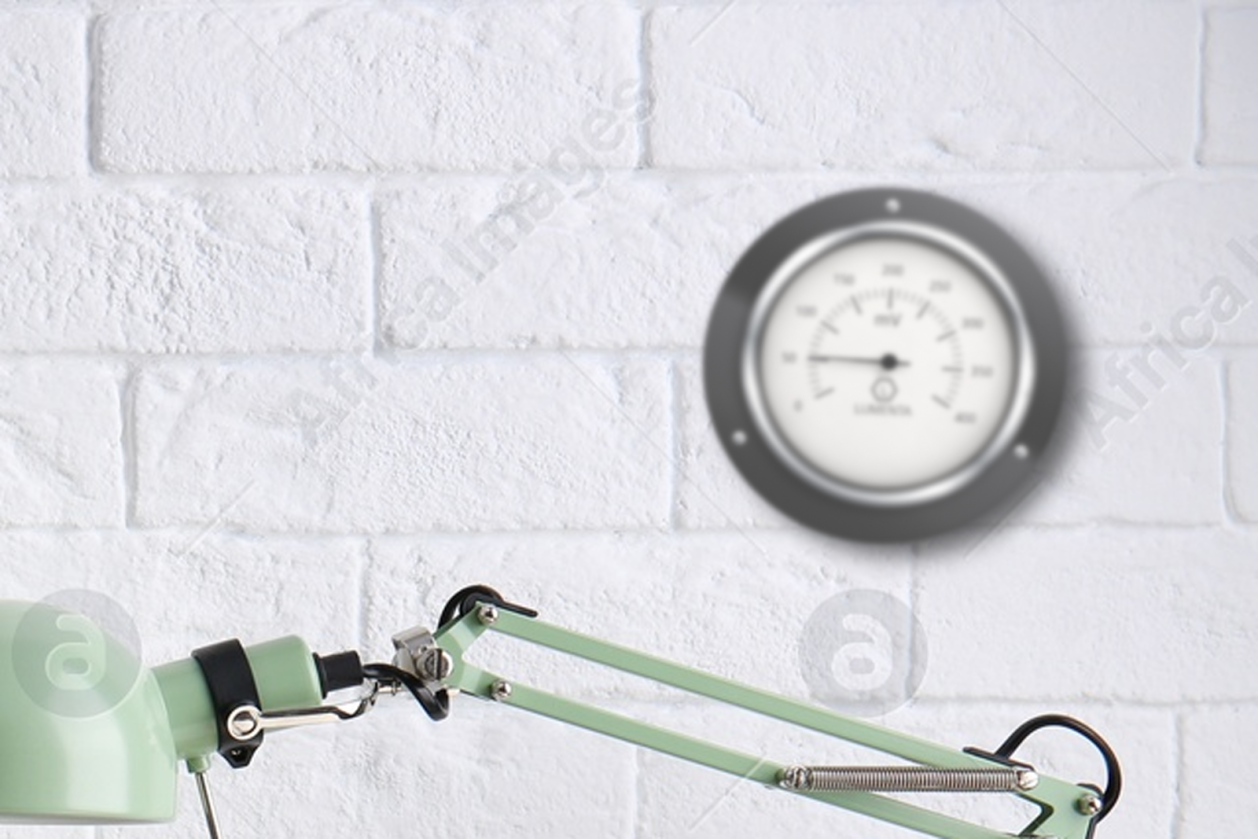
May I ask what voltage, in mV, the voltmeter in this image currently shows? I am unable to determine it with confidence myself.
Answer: 50 mV
